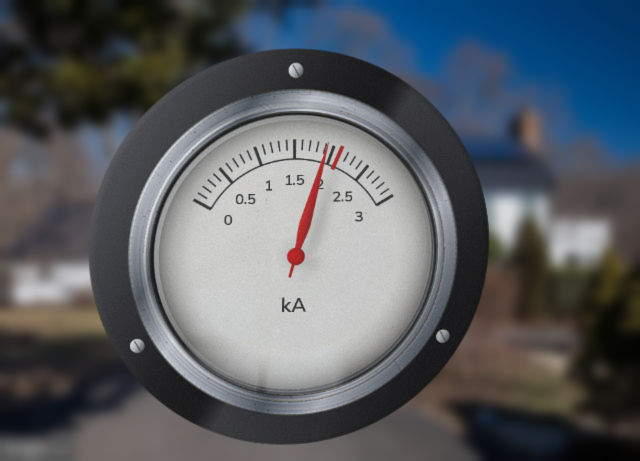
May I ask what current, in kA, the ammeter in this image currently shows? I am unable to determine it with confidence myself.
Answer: 1.9 kA
